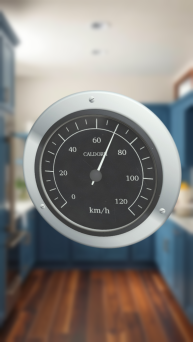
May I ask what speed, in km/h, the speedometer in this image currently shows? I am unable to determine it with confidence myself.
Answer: 70 km/h
